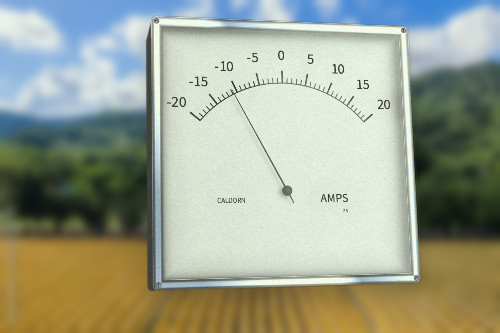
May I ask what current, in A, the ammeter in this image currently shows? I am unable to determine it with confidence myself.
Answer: -11 A
